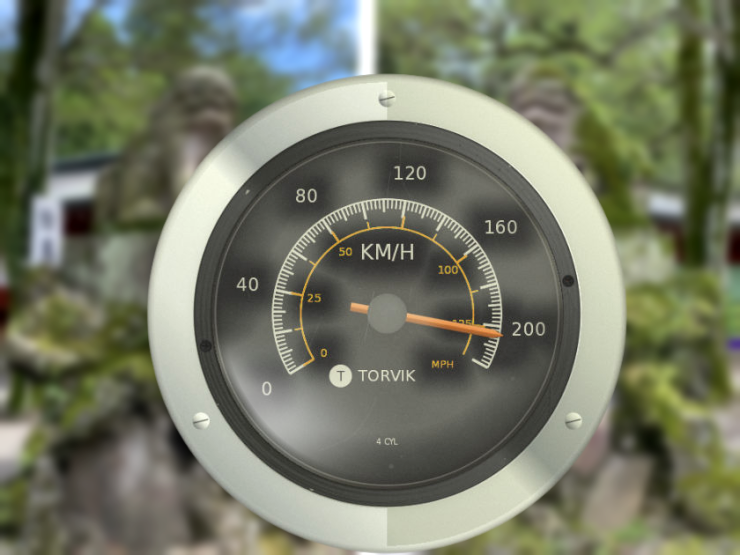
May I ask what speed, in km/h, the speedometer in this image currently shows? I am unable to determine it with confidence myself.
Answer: 204 km/h
